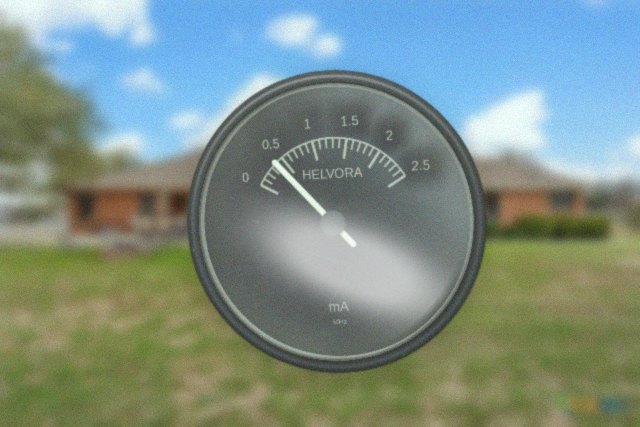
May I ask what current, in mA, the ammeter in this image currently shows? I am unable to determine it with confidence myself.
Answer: 0.4 mA
